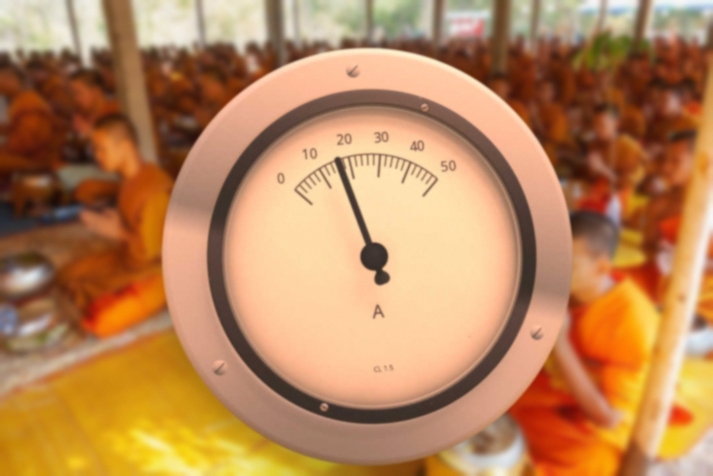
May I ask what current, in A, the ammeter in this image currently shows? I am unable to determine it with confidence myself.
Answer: 16 A
